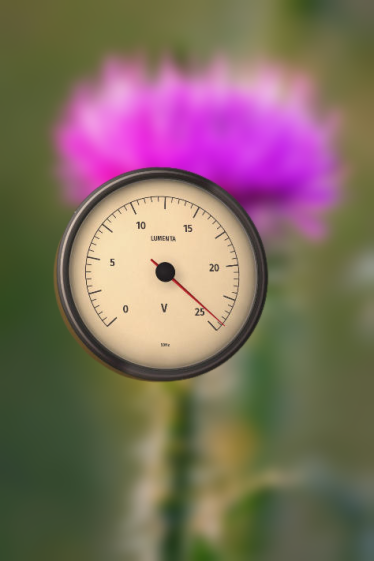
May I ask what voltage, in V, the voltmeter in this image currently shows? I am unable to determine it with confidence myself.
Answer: 24.5 V
